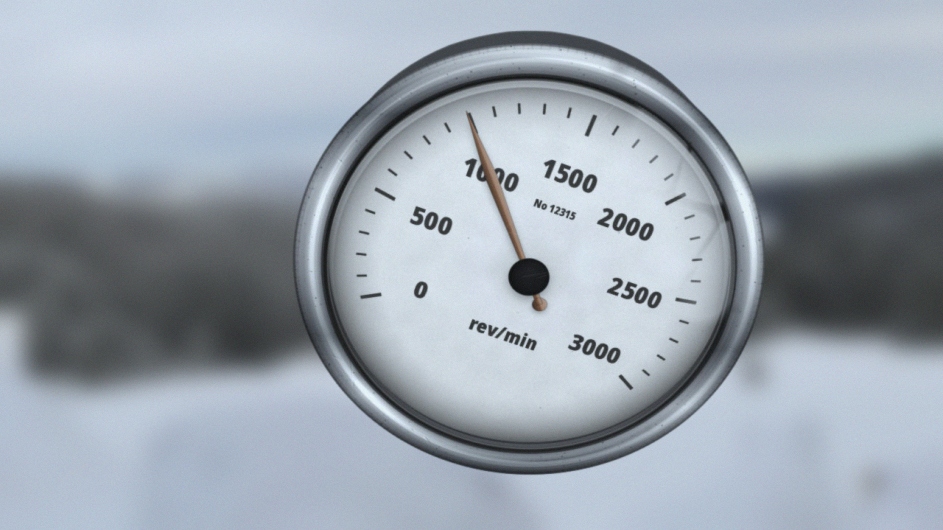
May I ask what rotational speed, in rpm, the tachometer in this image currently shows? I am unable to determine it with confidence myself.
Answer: 1000 rpm
